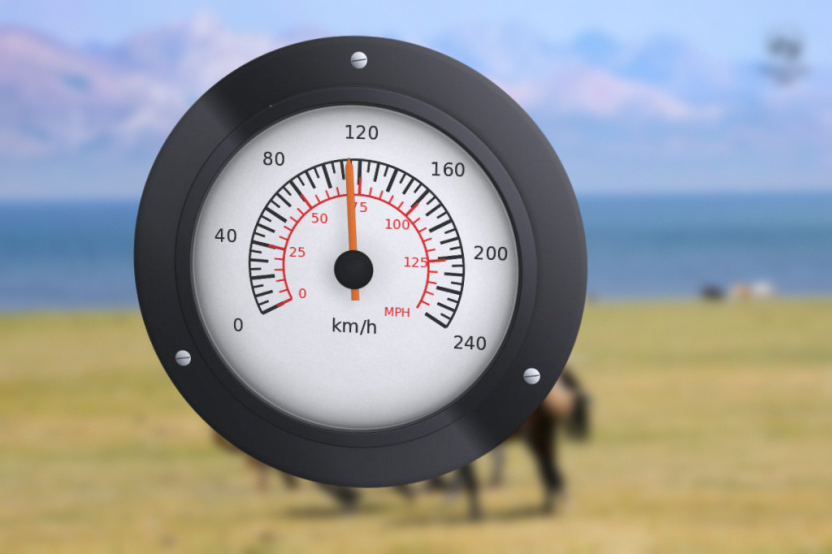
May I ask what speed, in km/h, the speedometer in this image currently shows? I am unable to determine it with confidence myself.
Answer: 115 km/h
